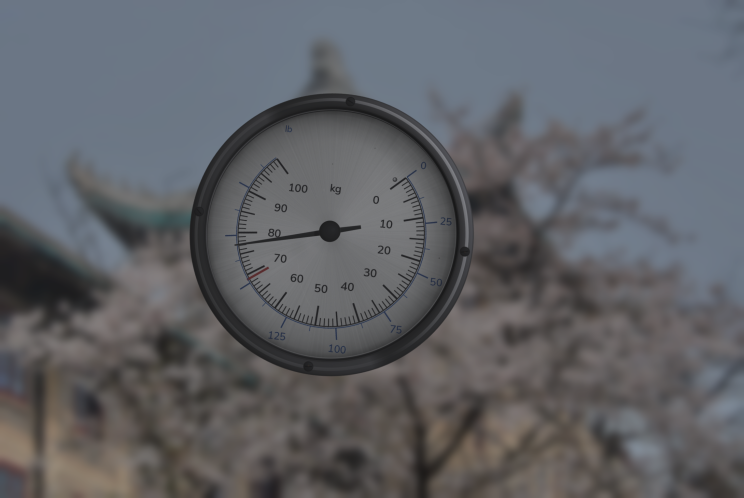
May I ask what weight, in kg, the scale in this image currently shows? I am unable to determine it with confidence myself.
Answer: 77 kg
